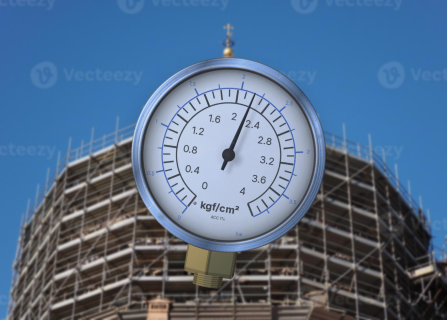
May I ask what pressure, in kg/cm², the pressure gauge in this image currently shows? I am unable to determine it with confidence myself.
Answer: 2.2 kg/cm²
